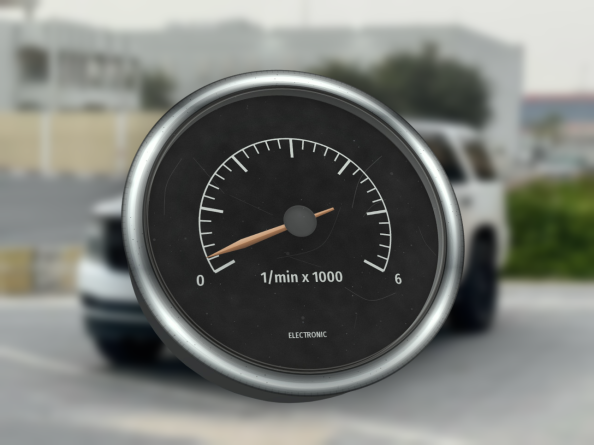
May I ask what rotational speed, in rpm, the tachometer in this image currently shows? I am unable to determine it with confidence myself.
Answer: 200 rpm
